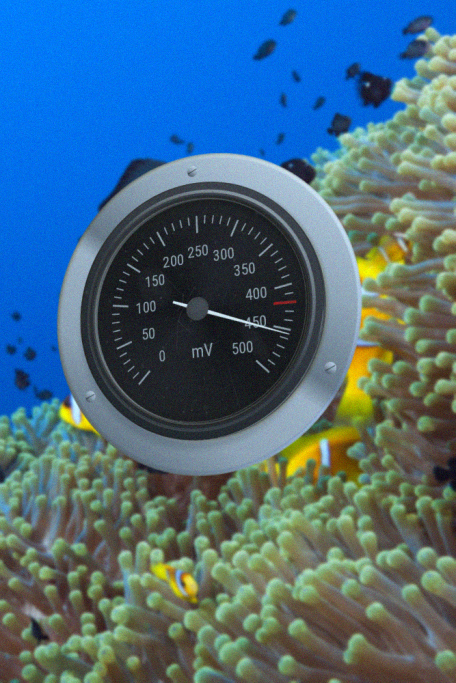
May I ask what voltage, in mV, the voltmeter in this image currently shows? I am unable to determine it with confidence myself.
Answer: 455 mV
